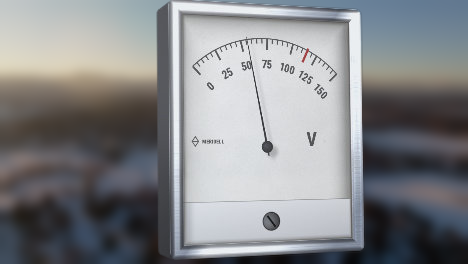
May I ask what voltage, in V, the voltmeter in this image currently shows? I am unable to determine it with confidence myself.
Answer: 55 V
